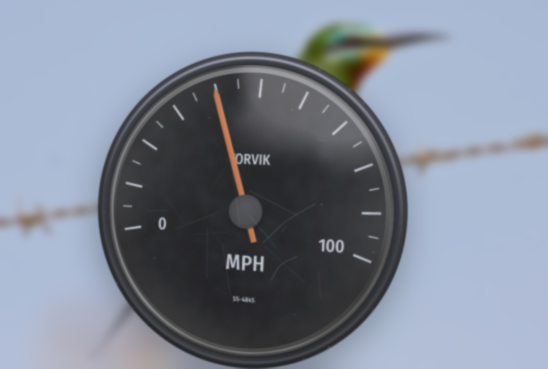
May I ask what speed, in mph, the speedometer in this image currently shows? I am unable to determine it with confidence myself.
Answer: 40 mph
